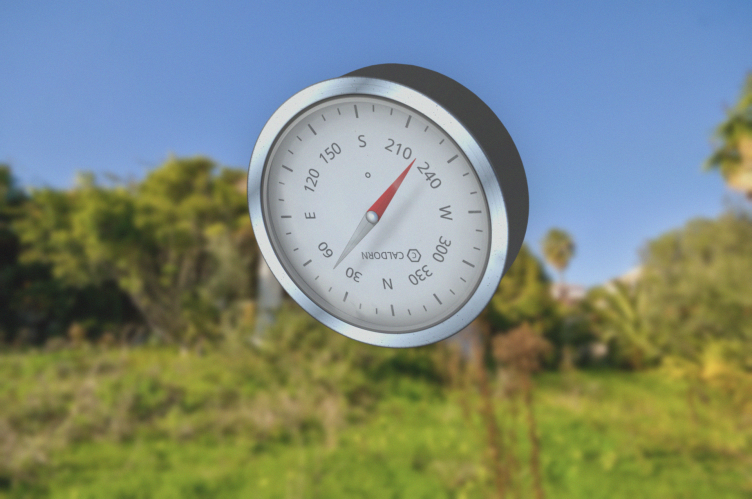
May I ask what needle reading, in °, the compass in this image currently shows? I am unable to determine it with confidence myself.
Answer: 225 °
